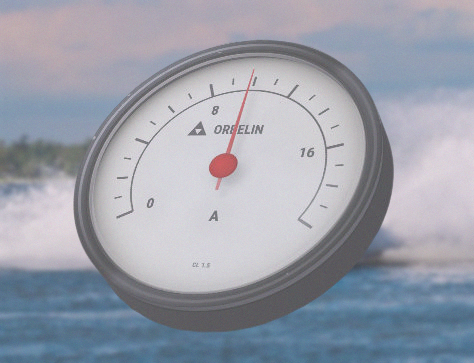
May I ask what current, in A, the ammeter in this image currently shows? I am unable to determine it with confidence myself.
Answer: 10 A
